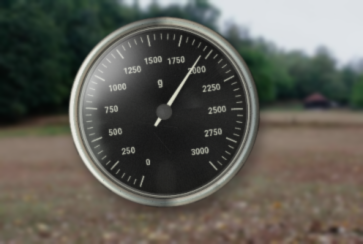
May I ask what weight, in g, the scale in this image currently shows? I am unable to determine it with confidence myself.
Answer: 1950 g
